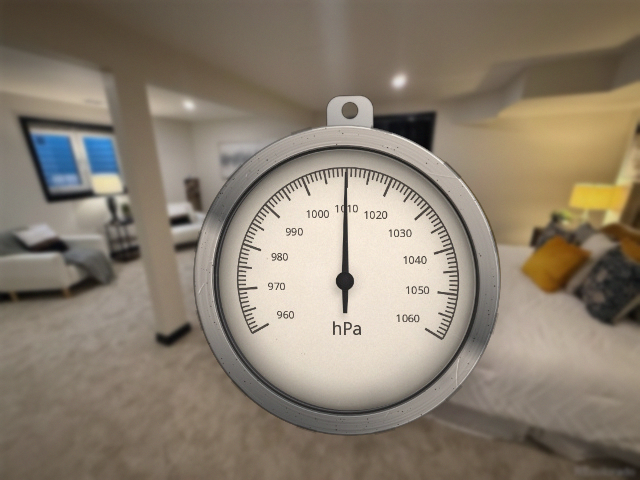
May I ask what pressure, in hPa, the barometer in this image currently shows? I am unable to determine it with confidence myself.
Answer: 1010 hPa
